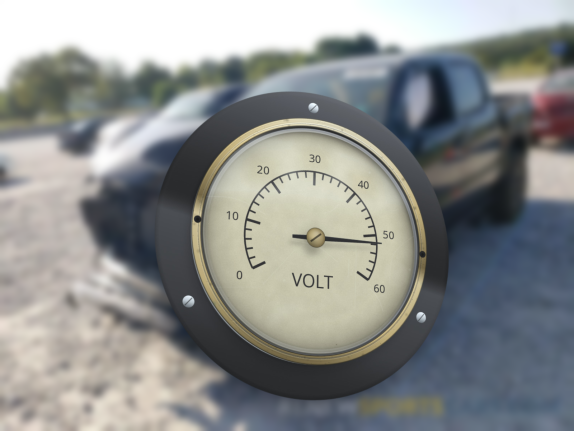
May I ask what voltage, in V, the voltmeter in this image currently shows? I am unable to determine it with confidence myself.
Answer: 52 V
